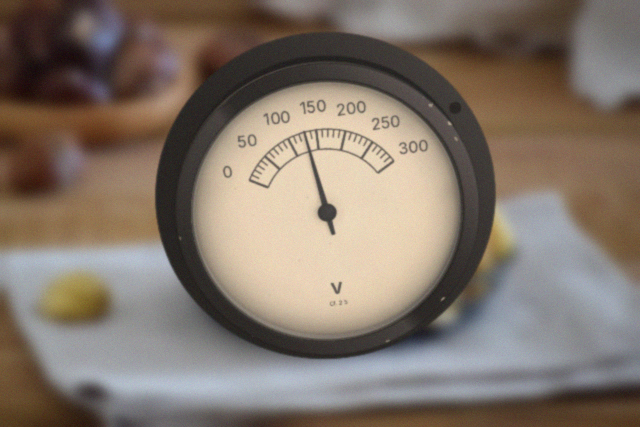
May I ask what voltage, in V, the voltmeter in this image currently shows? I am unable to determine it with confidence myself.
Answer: 130 V
